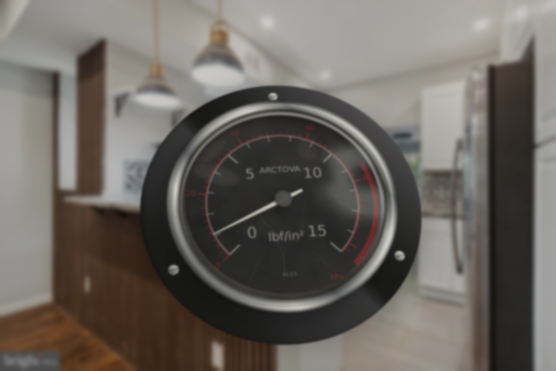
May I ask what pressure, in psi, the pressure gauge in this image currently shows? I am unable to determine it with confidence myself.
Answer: 1 psi
